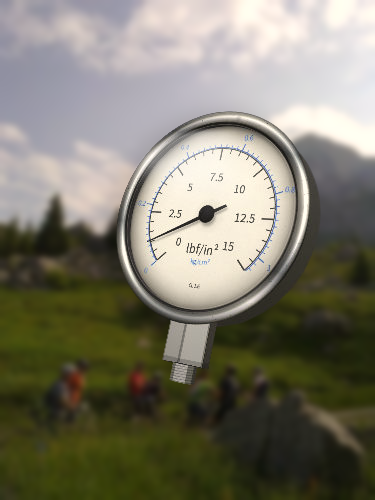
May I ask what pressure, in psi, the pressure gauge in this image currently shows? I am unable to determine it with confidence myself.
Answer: 1 psi
